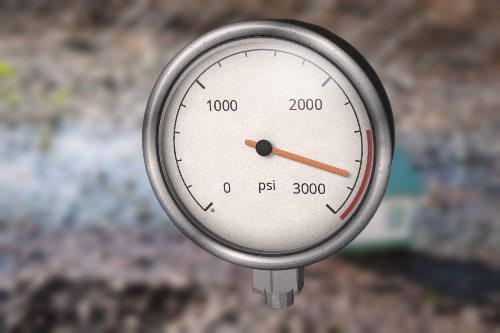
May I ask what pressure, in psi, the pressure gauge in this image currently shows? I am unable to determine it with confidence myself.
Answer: 2700 psi
